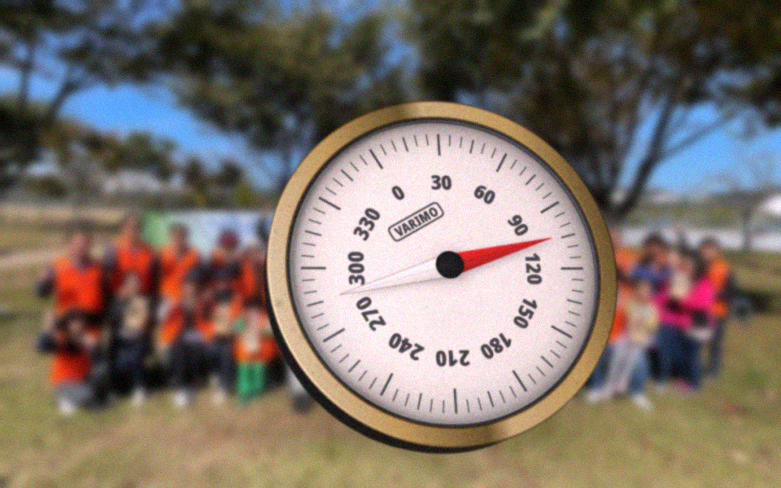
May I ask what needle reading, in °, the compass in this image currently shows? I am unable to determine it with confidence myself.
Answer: 105 °
